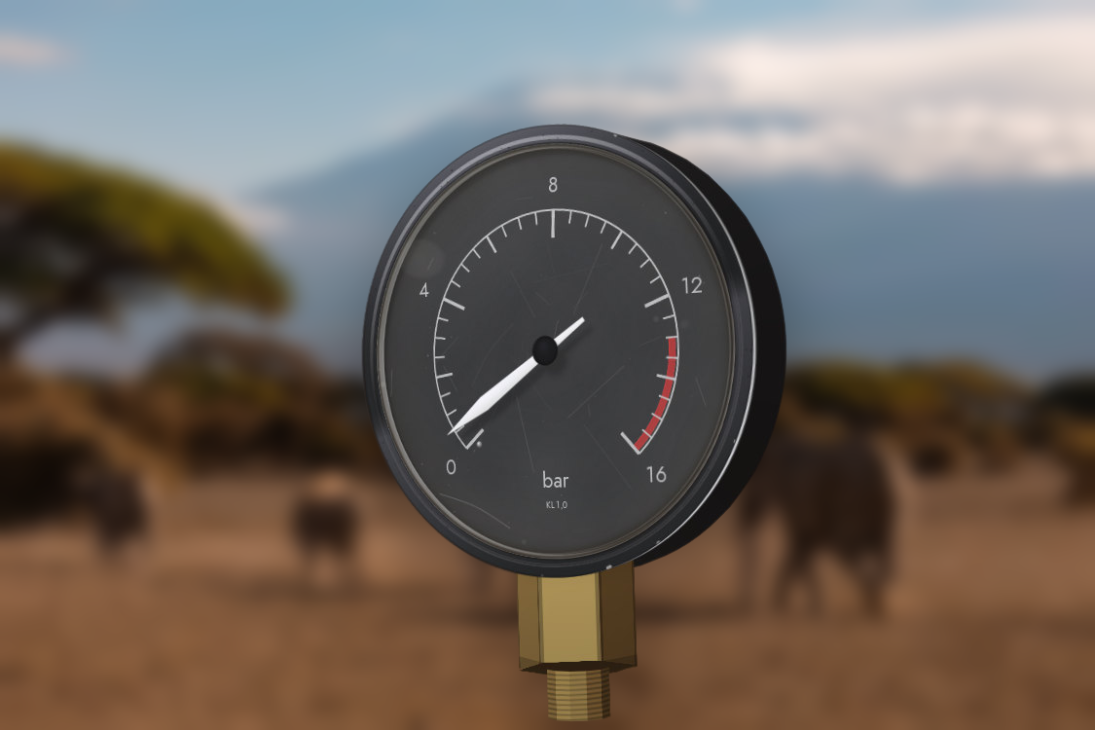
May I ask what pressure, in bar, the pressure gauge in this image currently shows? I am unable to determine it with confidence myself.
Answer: 0.5 bar
